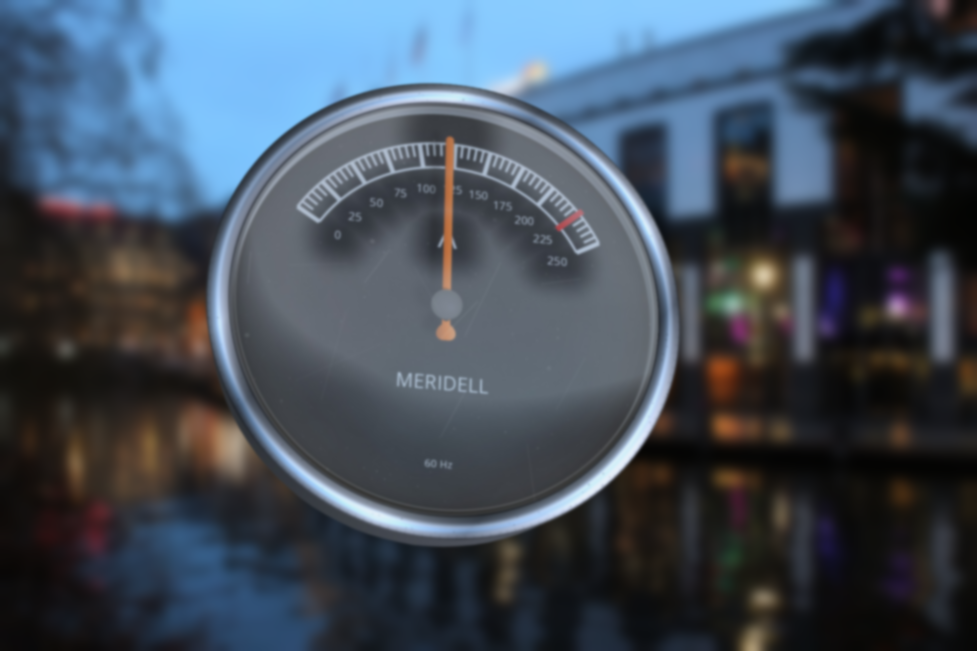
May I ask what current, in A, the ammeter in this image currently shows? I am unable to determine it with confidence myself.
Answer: 120 A
